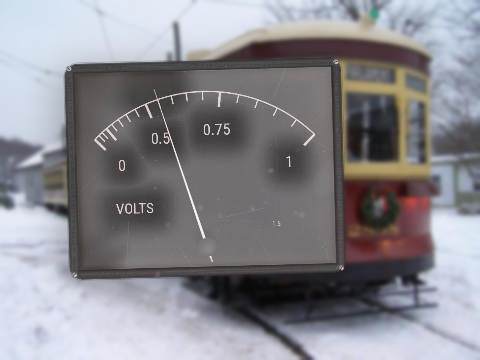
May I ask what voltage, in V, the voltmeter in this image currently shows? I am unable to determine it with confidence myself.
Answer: 0.55 V
